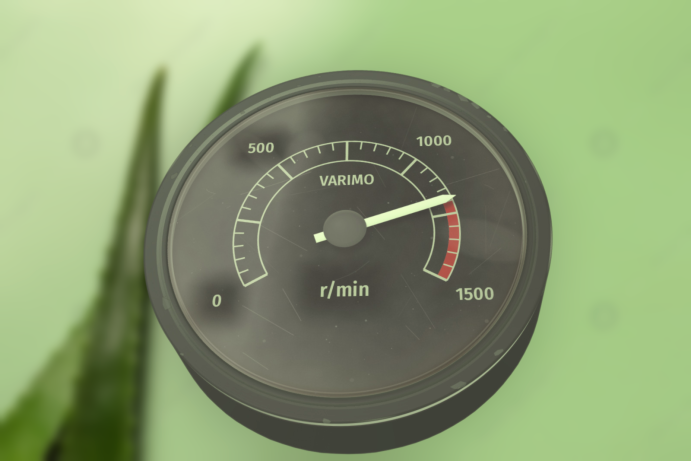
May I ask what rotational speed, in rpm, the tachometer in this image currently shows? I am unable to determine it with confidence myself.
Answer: 1200 rpm
